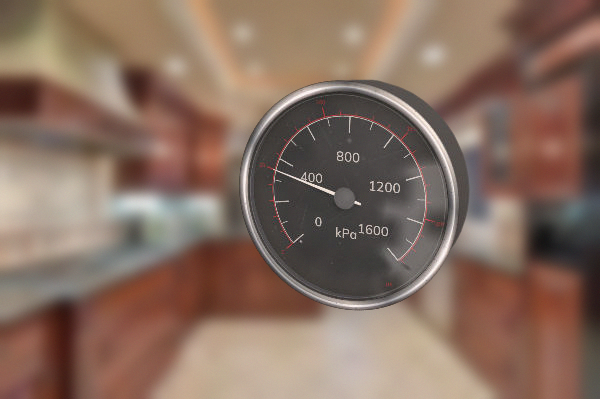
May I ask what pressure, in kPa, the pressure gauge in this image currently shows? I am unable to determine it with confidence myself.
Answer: 350 kPa
